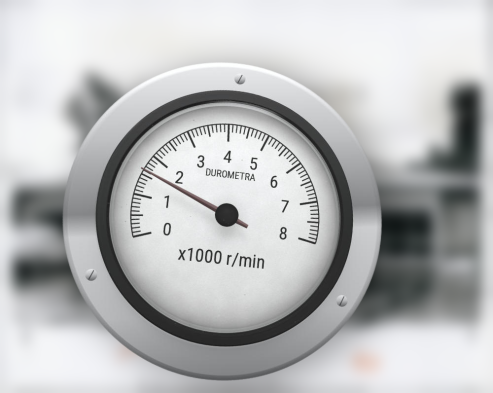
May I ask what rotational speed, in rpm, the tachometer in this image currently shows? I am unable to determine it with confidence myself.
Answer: 1600 rpm
